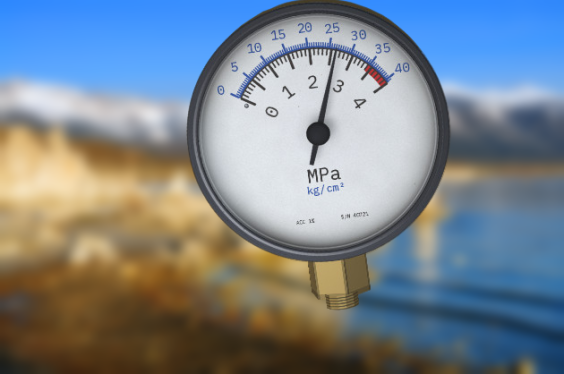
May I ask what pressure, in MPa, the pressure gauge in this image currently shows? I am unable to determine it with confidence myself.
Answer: 2.6 MPa
